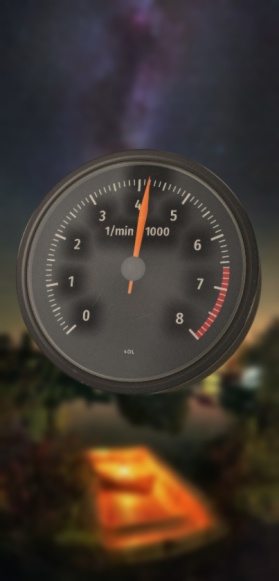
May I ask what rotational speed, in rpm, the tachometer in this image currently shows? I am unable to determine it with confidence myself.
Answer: 4200 rpm
